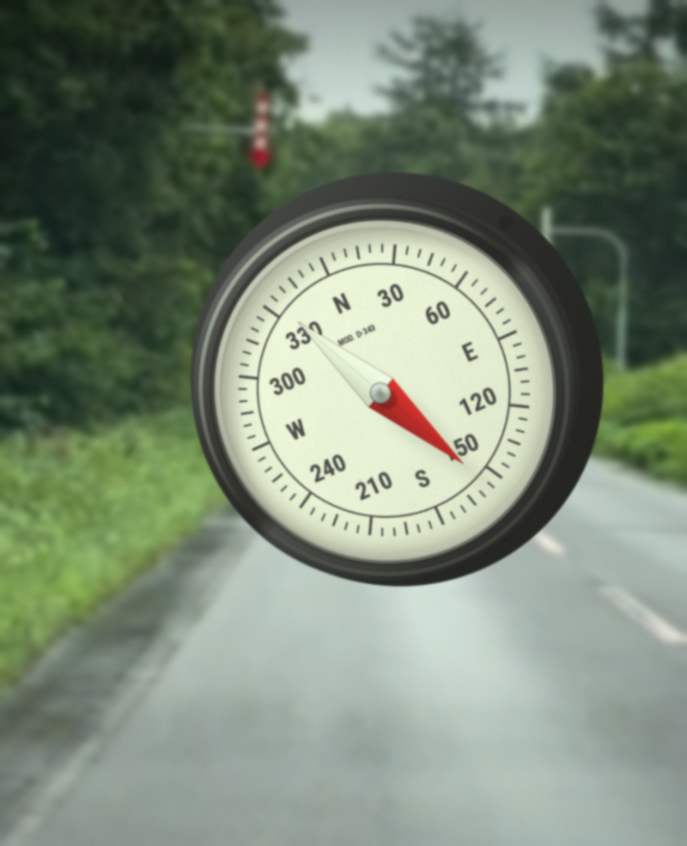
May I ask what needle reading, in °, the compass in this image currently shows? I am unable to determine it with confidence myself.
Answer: 155 °
